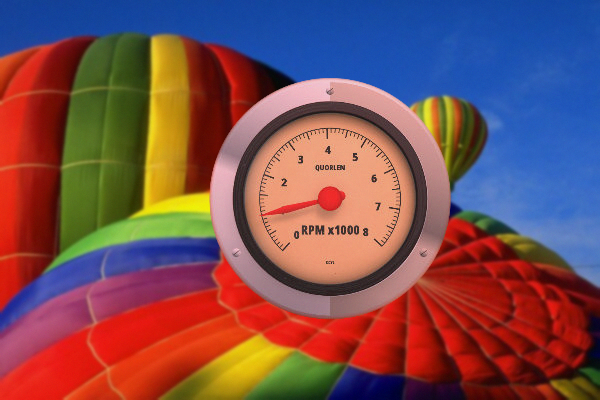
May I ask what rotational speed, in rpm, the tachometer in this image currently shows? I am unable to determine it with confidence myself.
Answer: 1000 rpm
